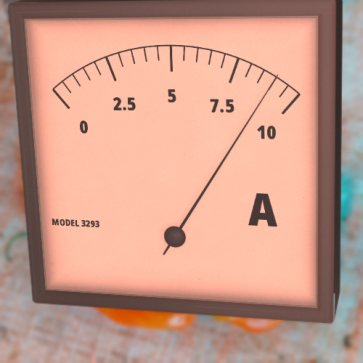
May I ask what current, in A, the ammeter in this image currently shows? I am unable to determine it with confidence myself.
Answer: 9 A
